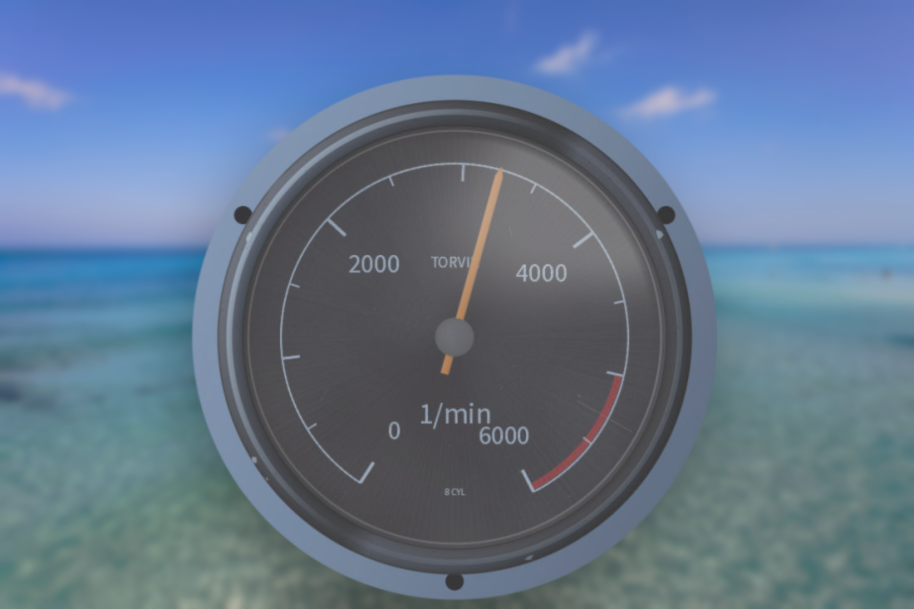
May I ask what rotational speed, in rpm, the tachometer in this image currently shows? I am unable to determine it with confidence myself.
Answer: 3250 rpm
